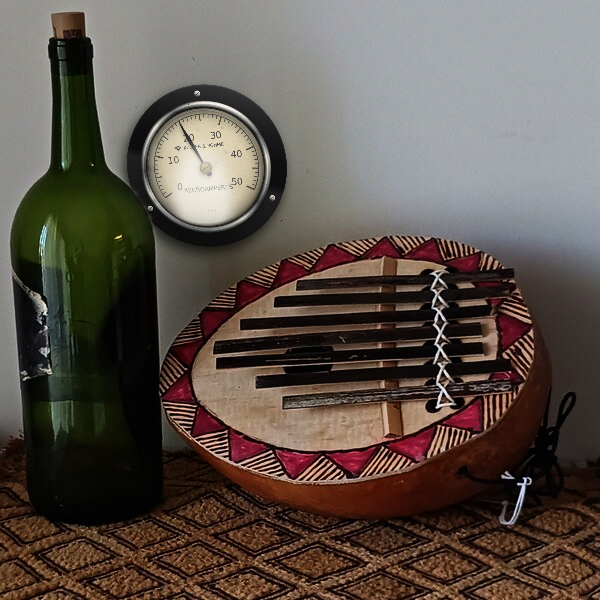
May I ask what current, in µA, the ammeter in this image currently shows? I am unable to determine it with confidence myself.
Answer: 20 µA
